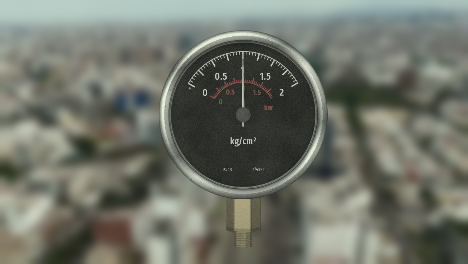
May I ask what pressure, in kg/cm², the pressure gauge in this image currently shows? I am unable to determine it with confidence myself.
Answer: 1 kg/cm²
